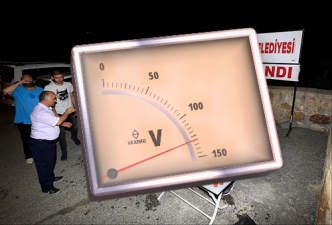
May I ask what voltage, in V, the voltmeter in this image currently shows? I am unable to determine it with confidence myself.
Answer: 130 V
